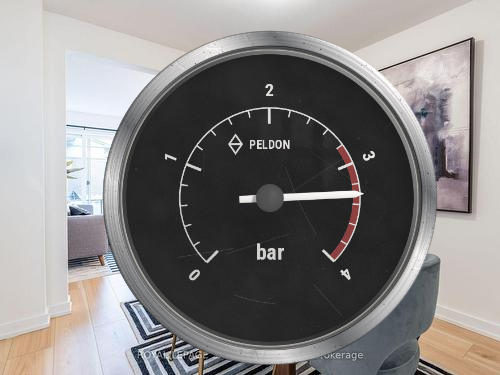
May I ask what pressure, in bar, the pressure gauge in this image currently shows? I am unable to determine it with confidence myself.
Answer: 3.3 bar
